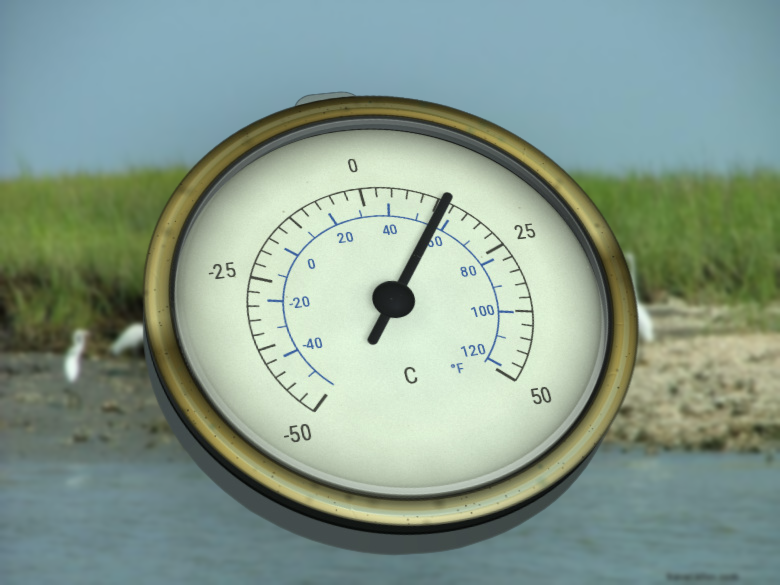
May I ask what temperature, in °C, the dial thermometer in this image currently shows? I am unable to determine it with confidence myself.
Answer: 13.75 °C
